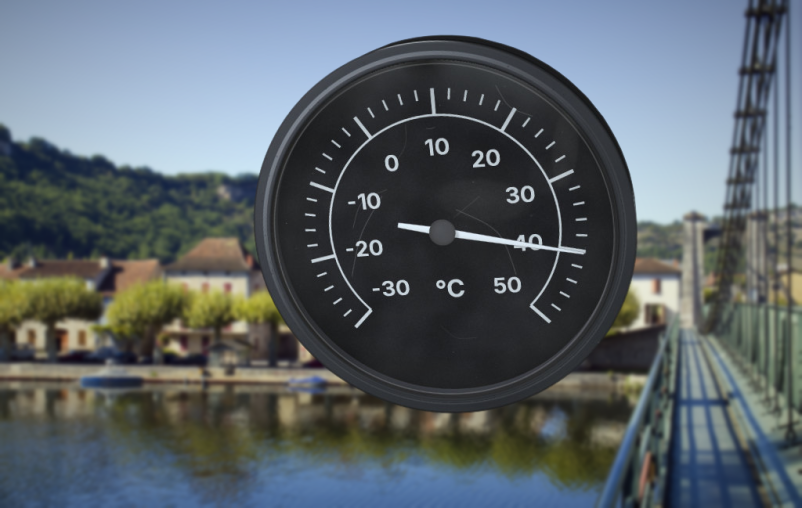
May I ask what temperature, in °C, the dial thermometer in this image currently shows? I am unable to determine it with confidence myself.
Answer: 40 °C
